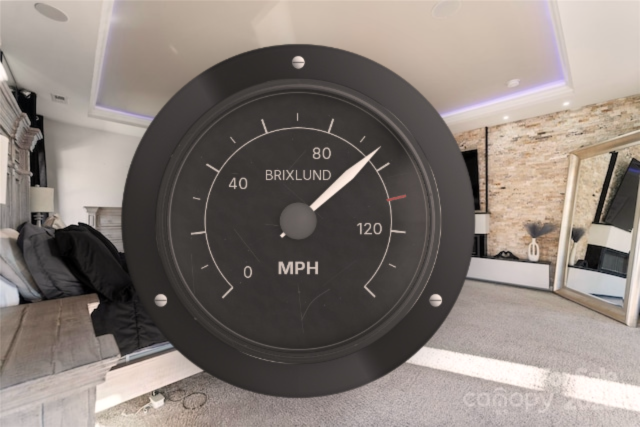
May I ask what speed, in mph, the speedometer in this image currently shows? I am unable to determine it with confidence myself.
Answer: 95 mph
